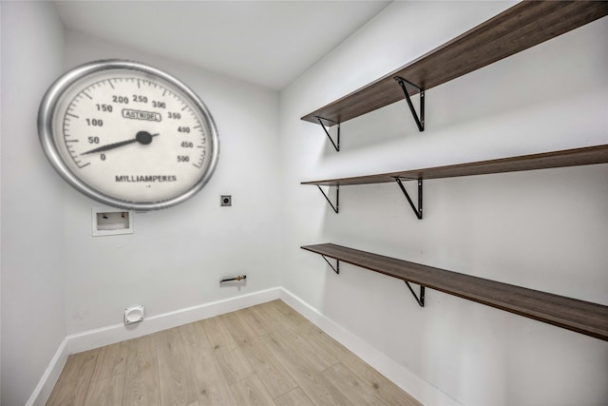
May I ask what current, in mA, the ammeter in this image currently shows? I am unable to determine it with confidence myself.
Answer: 20 mA
